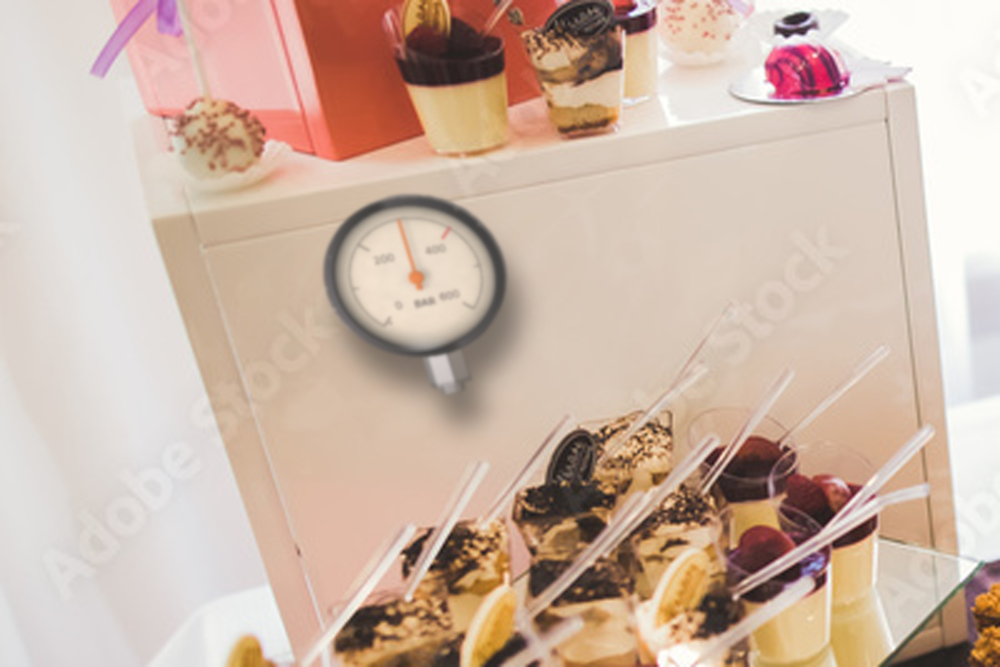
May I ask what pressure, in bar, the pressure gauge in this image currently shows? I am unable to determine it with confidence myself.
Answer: 300 bar
